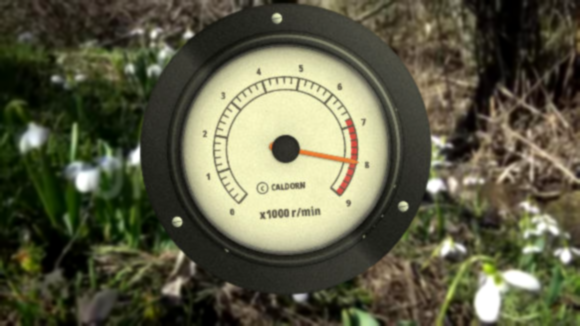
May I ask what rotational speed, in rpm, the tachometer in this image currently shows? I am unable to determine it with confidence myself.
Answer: 8000 rpm
